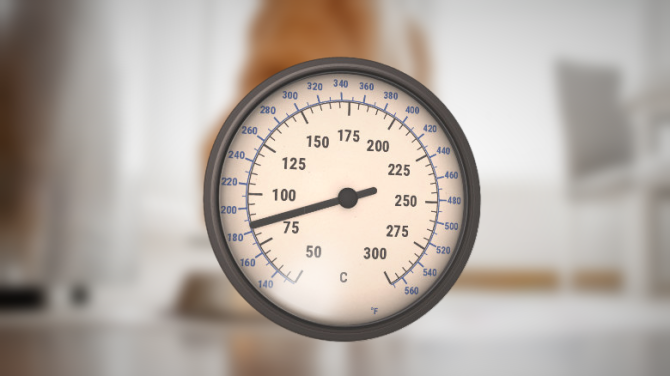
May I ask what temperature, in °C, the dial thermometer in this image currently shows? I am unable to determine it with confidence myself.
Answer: 85 °C
